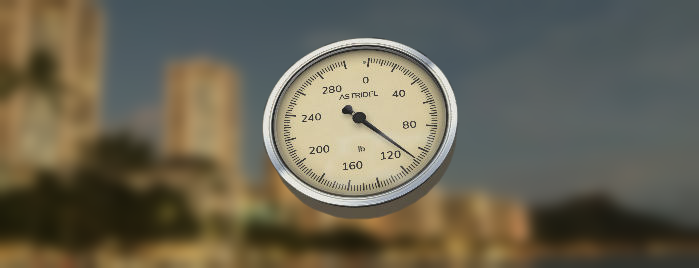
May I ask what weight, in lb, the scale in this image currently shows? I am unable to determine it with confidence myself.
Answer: 110 lb
